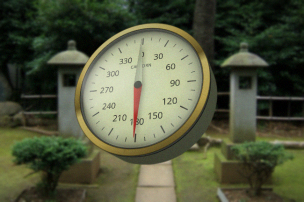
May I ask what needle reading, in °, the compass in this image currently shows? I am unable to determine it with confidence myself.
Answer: 180 °
